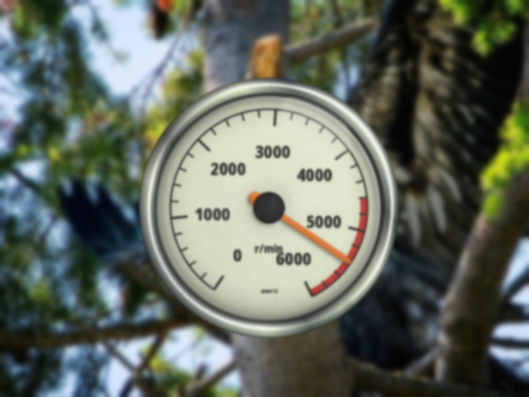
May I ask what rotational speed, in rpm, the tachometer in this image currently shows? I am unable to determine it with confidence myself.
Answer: 5400 rpm
